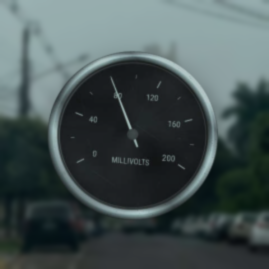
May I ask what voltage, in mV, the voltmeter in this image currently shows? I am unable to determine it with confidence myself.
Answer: 80 mV
